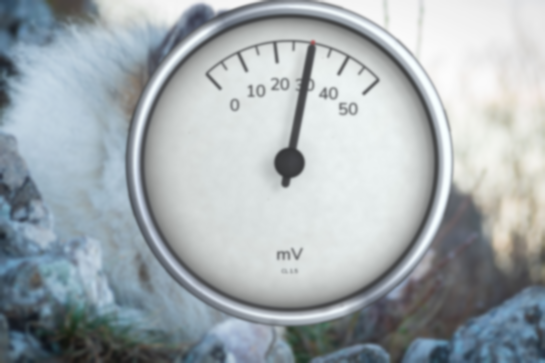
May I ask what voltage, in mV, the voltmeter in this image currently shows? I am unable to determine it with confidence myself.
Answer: 30 mV
